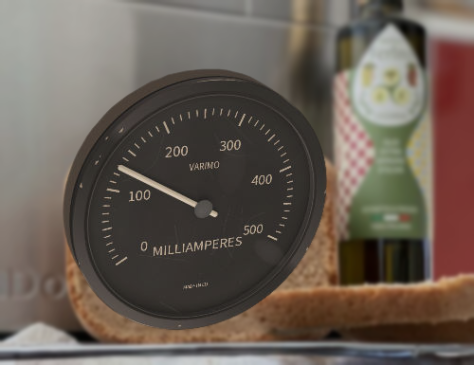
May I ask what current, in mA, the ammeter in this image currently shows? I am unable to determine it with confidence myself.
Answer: 130 mA
